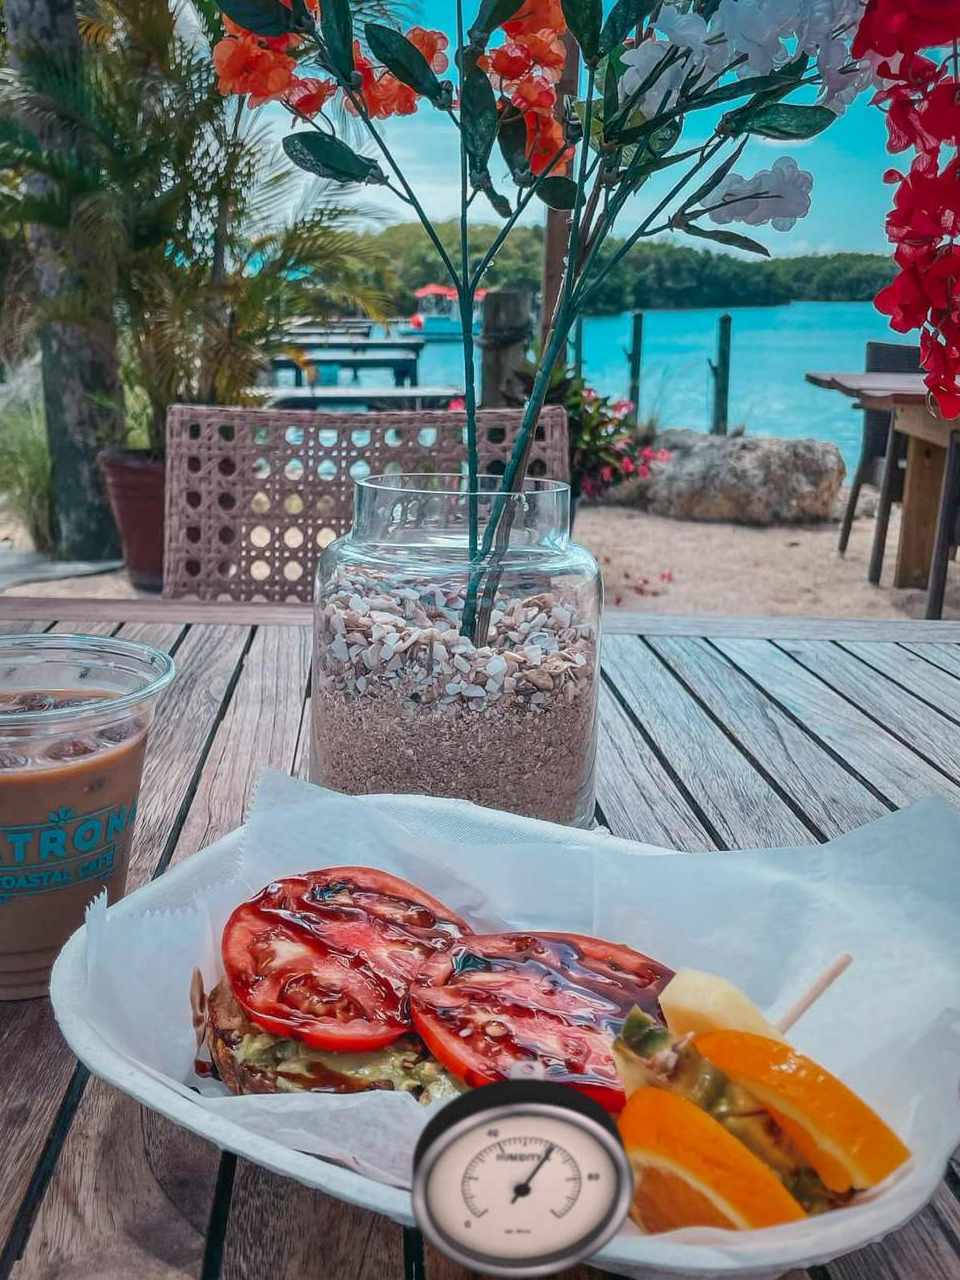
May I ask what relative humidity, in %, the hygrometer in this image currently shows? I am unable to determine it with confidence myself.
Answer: 60 %
